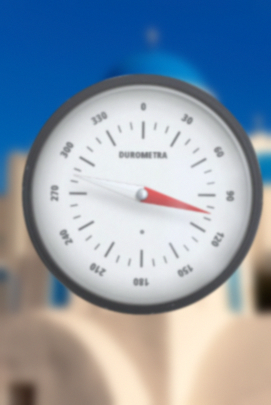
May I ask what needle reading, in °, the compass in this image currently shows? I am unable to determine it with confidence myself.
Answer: 105 °
